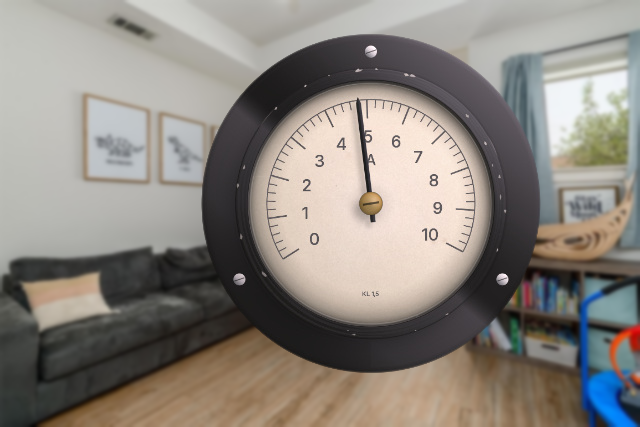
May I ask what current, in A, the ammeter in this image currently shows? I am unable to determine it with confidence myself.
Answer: 4.8 A
